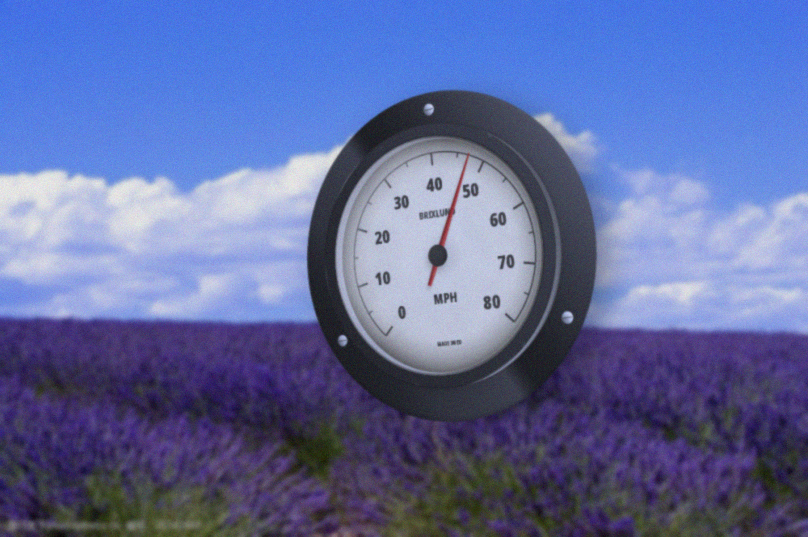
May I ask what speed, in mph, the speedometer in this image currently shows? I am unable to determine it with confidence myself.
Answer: 47.5 mph
